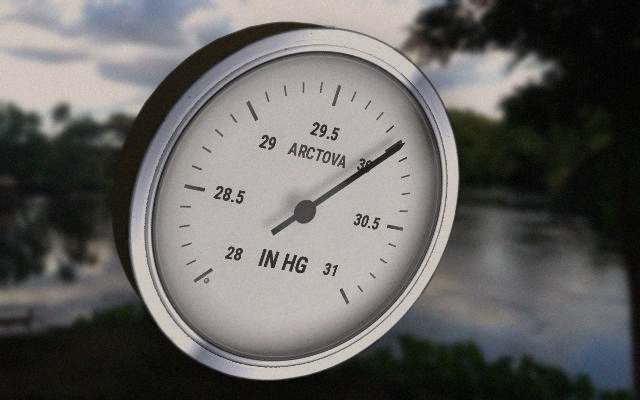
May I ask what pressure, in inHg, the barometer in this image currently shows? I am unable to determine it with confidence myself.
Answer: 30 inHg
